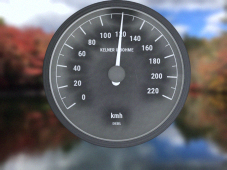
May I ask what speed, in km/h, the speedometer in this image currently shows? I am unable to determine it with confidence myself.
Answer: 120 km/h
